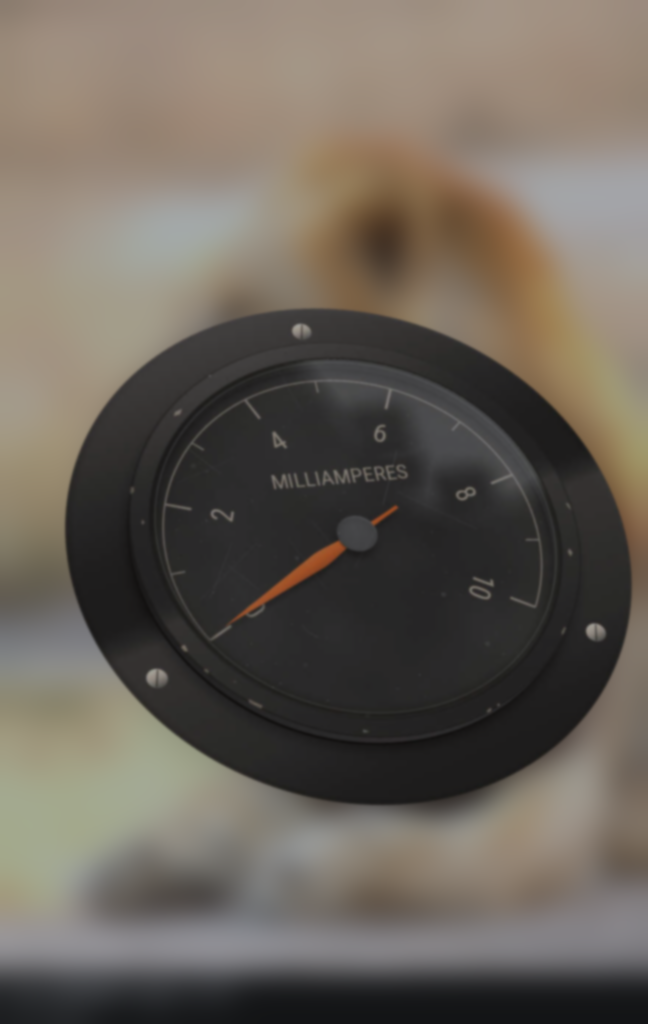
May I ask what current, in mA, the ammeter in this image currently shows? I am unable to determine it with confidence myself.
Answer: 0 mA
